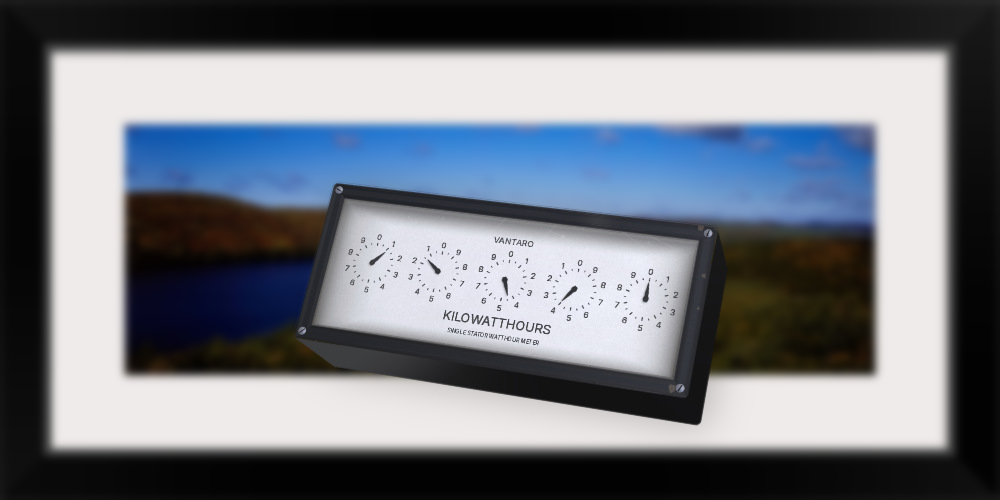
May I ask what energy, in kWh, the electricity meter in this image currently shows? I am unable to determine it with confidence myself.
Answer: 11440 kWh
